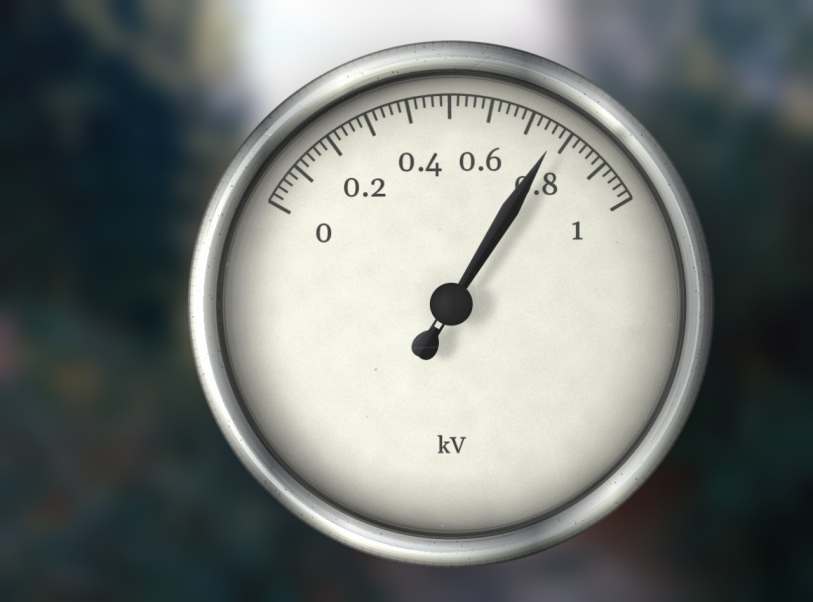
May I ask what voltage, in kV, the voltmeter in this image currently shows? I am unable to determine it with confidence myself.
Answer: 0.77 kV
